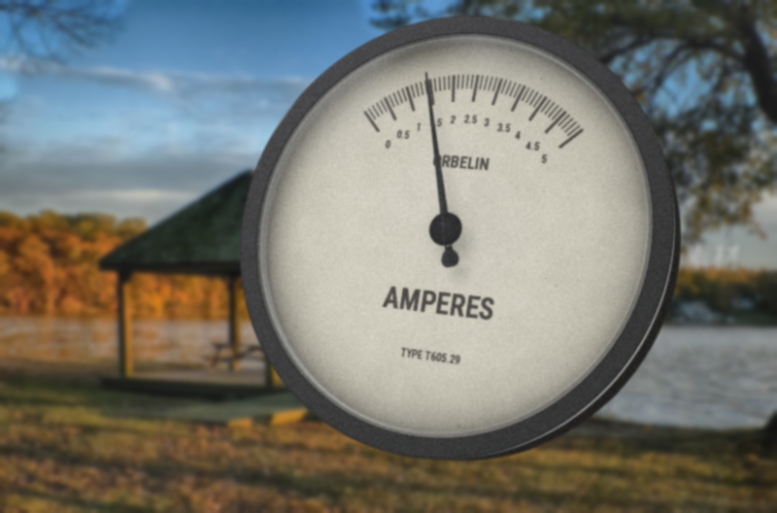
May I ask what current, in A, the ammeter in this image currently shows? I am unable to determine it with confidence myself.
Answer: 1.5 A
